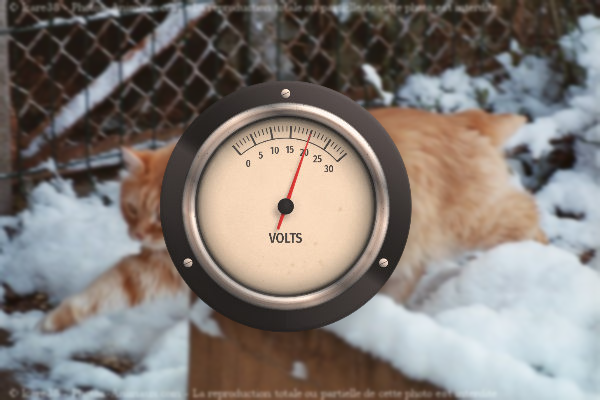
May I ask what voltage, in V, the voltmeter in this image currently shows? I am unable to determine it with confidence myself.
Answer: 20 V
